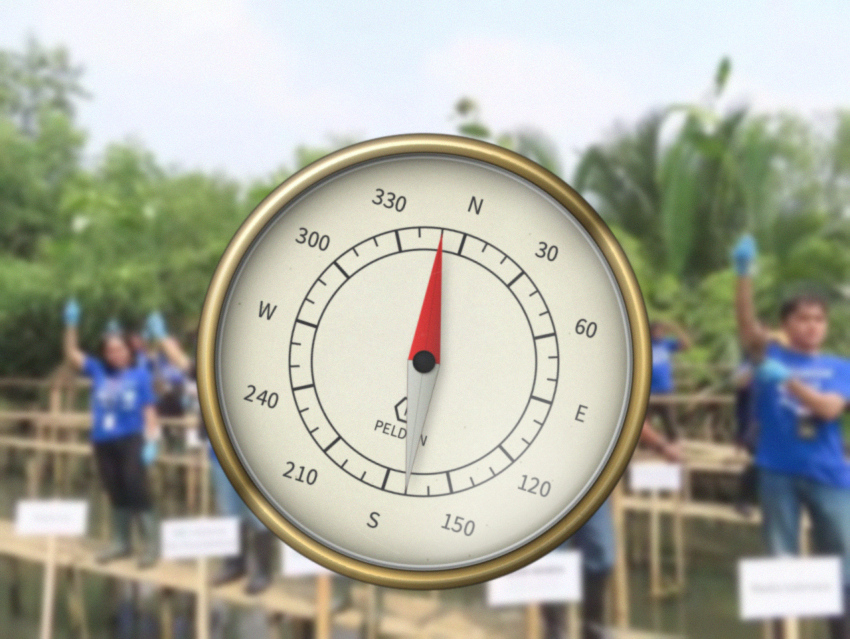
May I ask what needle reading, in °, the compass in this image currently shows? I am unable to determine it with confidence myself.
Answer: 350 °
